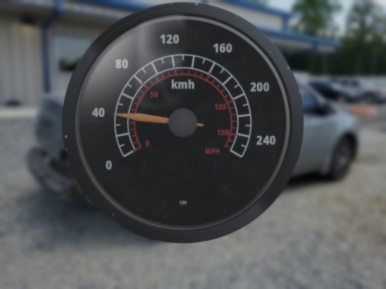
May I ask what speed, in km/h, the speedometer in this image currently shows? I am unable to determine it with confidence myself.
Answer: 40 km/h
